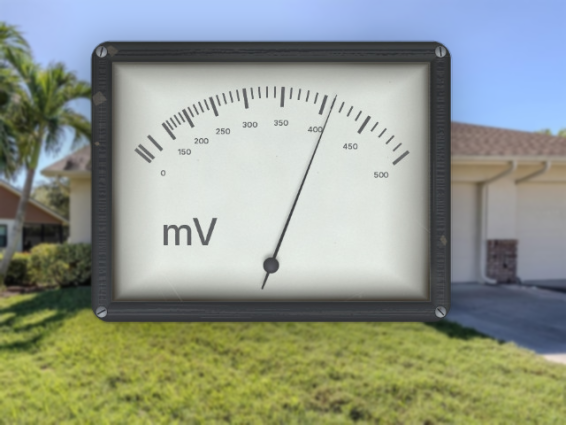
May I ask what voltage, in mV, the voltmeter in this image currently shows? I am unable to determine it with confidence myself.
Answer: 410 mV
